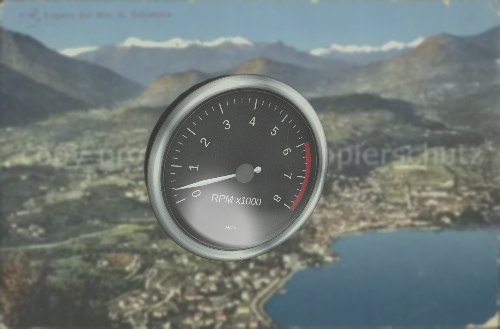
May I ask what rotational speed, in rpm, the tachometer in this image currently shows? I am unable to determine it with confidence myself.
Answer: 400 rpm
